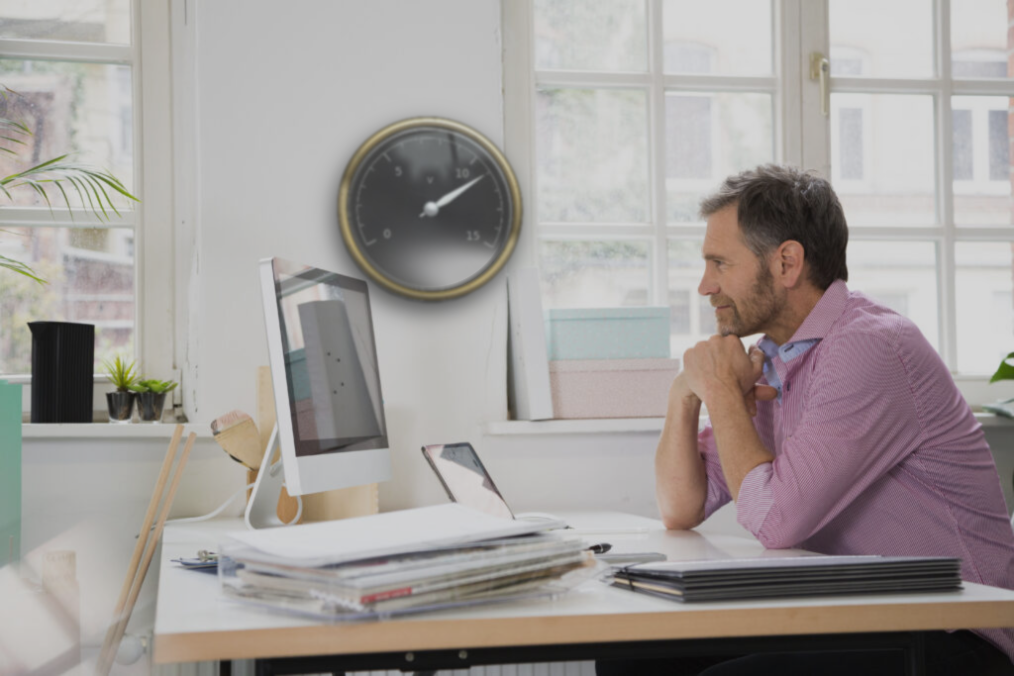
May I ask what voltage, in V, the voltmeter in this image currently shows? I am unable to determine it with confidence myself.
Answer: 11 V
